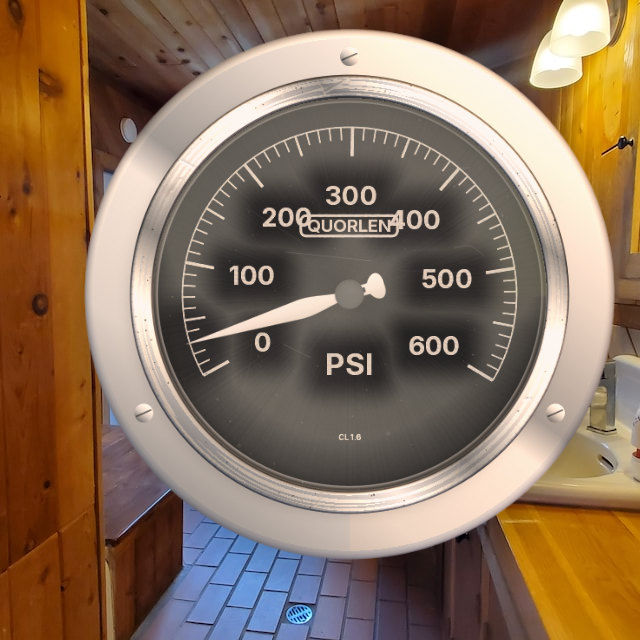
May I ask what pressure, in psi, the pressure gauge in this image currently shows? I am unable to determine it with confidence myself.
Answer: 30 psi
